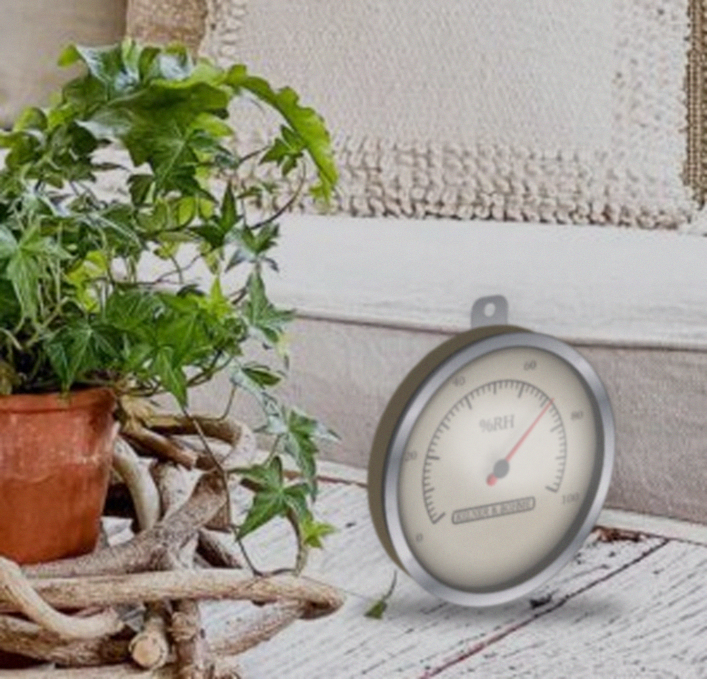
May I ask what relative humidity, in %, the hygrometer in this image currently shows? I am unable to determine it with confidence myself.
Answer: 70 %
